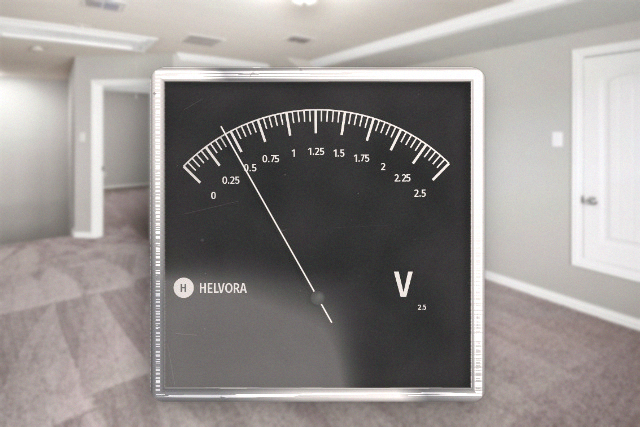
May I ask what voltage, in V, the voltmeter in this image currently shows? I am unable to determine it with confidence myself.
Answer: 0.45 V
